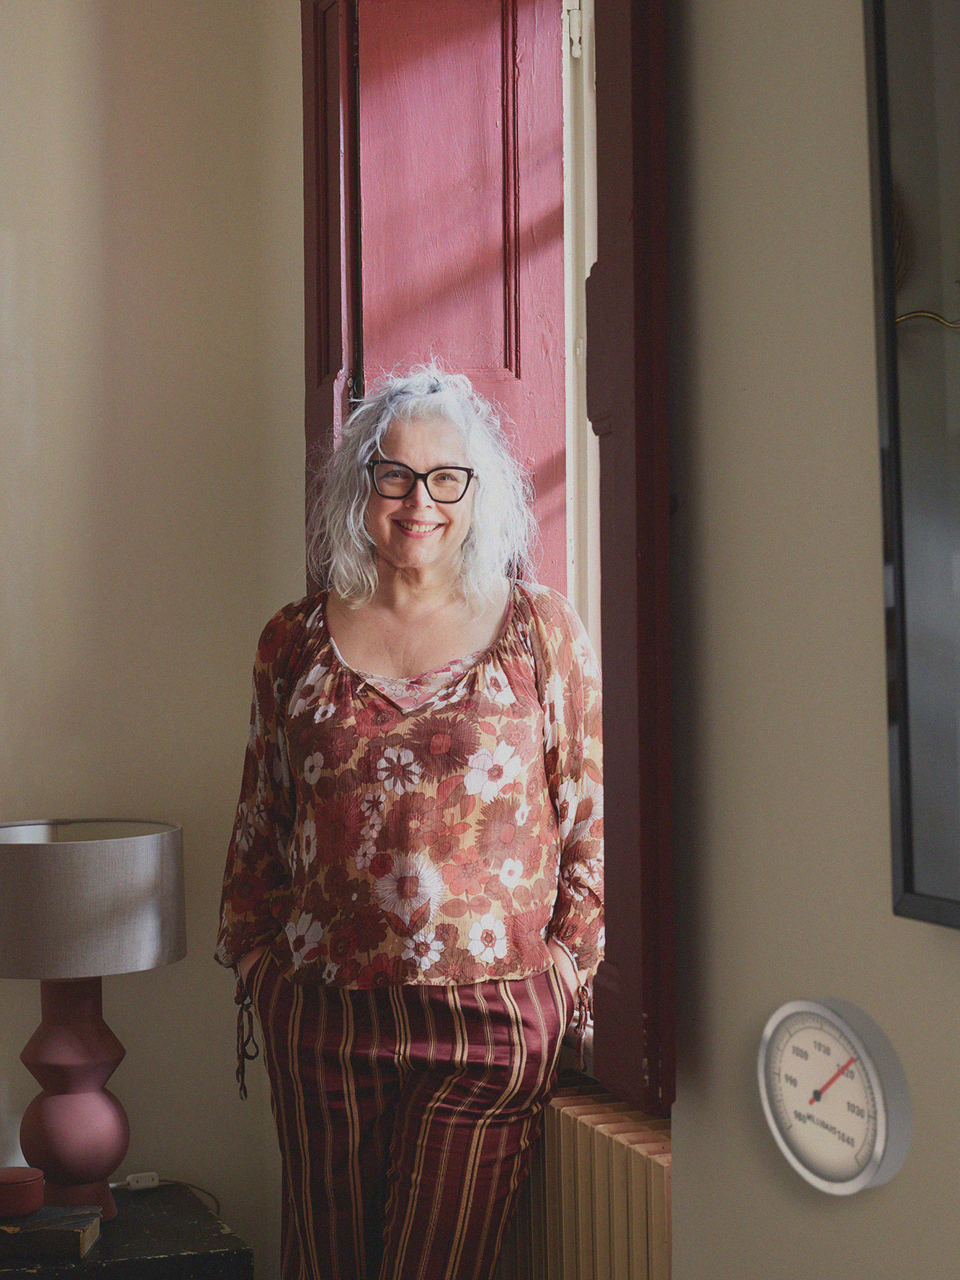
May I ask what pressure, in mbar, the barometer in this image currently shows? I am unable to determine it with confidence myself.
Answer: 1020 mbar
